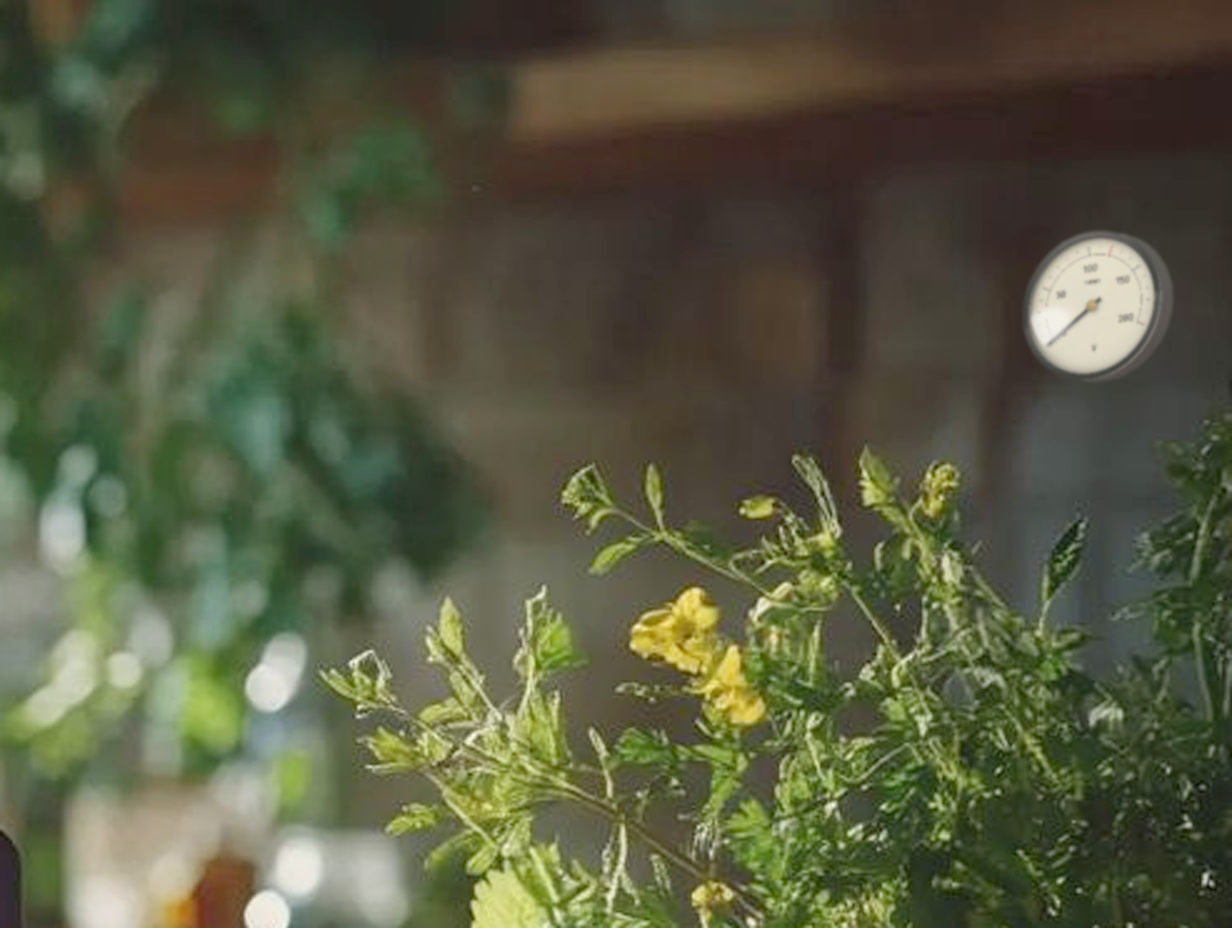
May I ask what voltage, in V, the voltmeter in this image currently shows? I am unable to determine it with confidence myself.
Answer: 0 V
